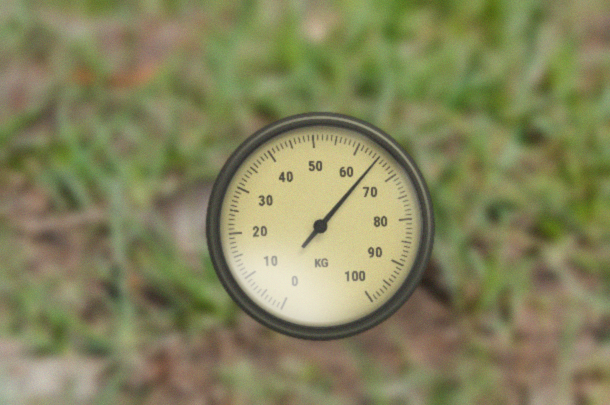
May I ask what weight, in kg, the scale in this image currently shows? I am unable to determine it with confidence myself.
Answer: 65 kg
